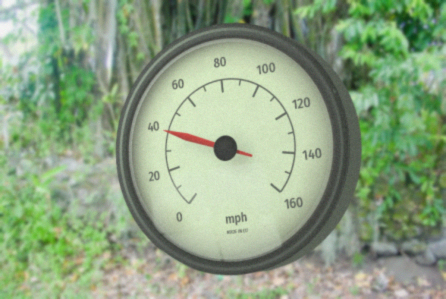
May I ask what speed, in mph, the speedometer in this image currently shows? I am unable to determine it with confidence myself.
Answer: 40 mph
